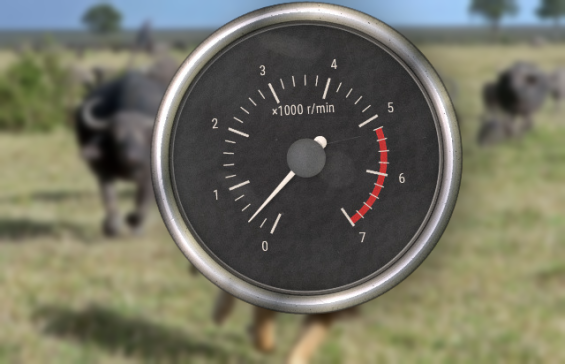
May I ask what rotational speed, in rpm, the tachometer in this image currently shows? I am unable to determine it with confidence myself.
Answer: 400 rpm
